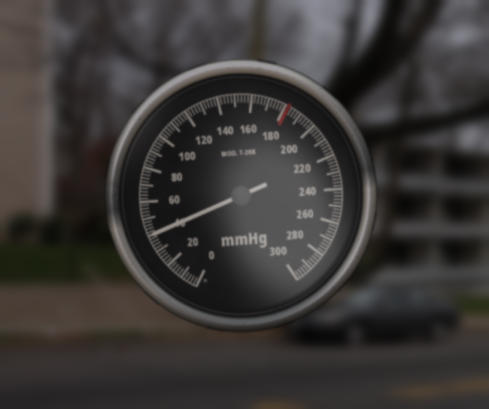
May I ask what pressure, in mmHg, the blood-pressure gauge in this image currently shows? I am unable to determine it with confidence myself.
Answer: 40 mmHg
